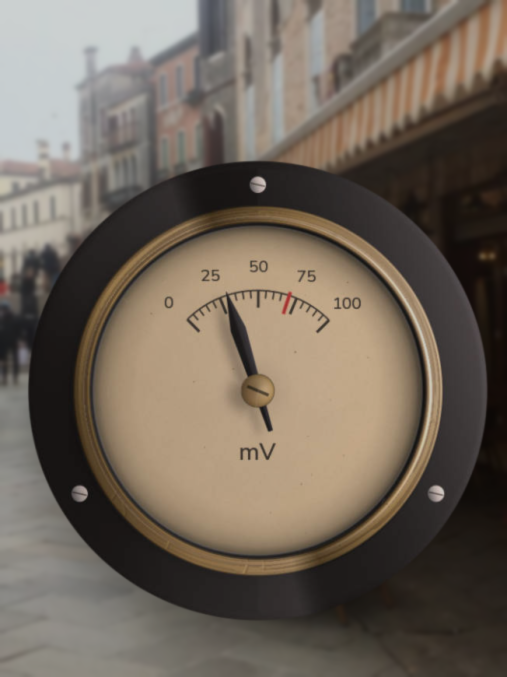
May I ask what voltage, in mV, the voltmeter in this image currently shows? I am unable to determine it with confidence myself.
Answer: 30 mV
